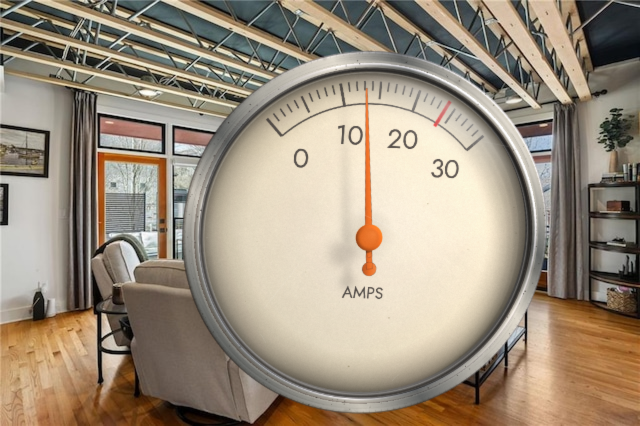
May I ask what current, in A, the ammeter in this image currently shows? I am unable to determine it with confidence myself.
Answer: 13 A
